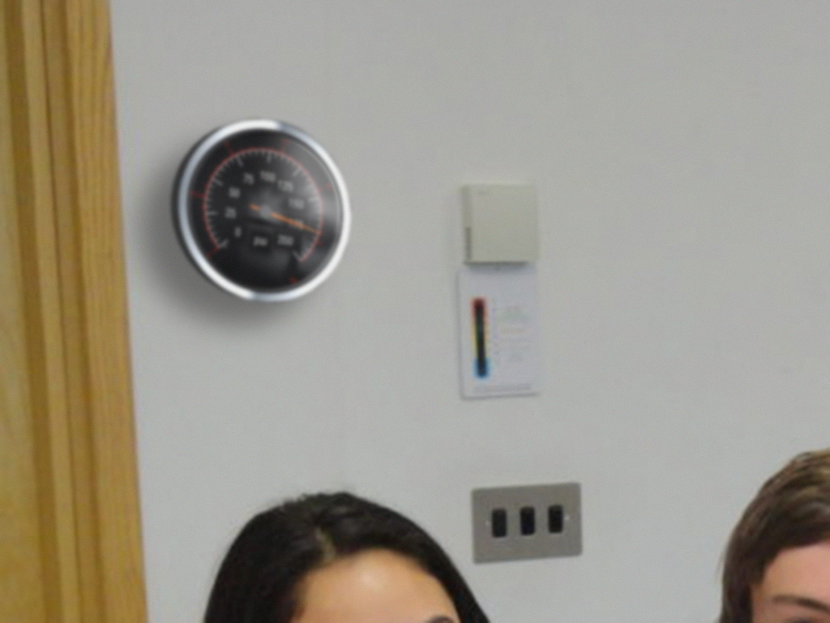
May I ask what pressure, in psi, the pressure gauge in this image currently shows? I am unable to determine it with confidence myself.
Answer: 175 psi
